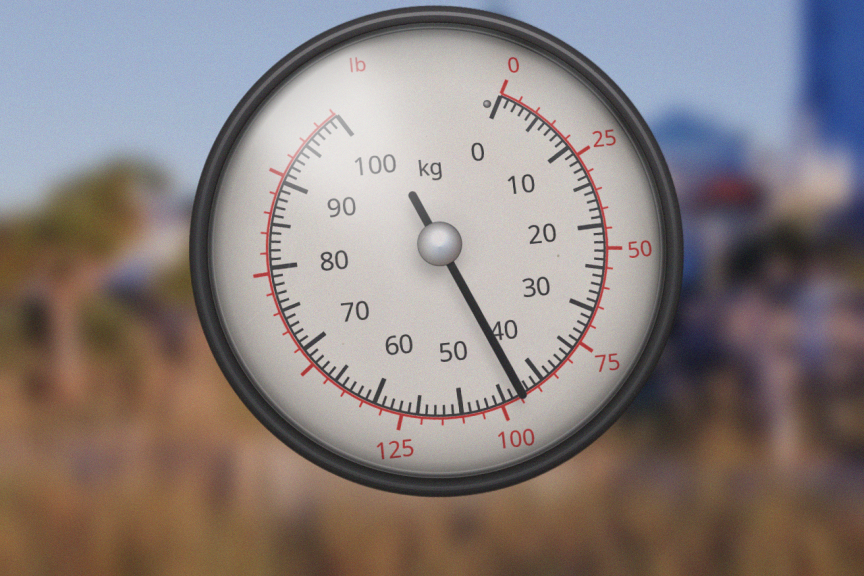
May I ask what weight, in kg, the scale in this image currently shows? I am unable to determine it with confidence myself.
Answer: 43 kg
